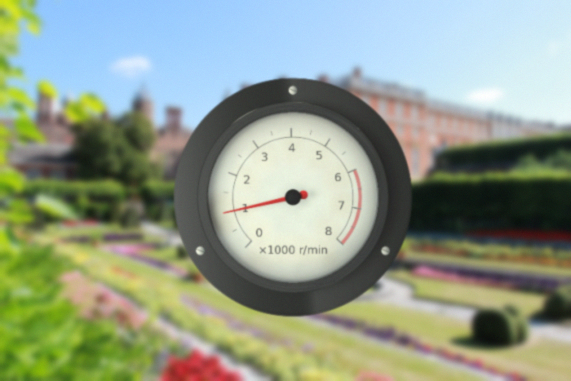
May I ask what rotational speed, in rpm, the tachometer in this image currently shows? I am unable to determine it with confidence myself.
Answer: 1000 rpm
